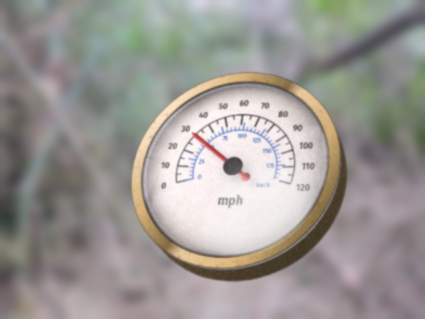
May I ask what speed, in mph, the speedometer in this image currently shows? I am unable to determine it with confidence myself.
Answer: 30 mph
